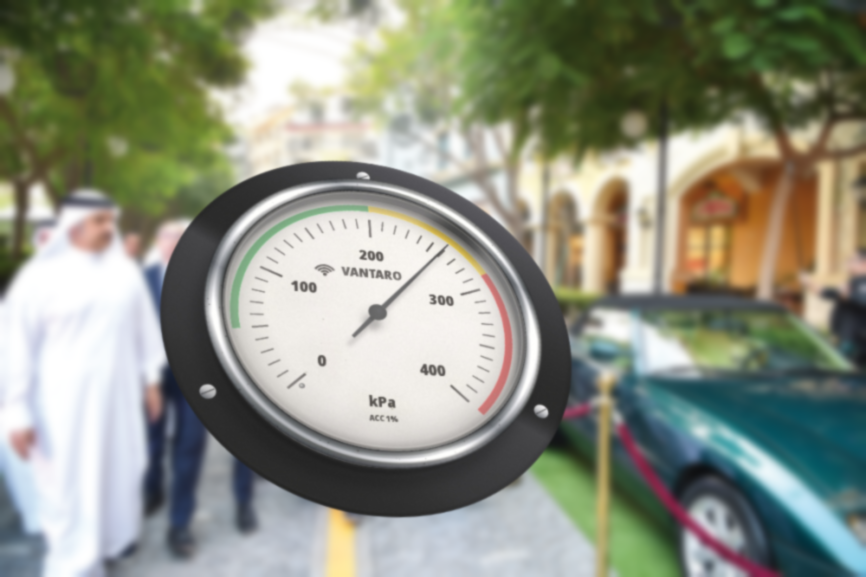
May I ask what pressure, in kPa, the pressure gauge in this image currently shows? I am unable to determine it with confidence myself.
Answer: 260 kPa
